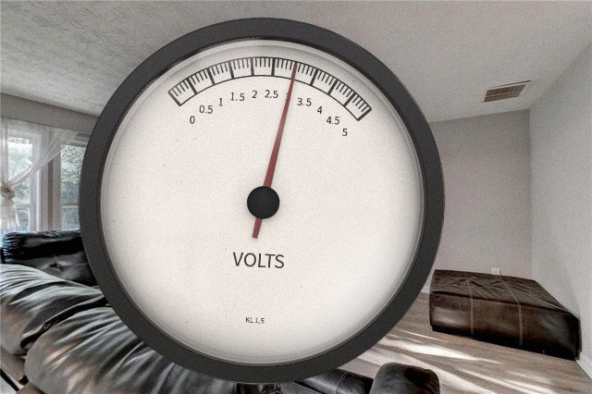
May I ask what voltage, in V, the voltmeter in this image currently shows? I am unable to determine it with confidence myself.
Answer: 3 V
